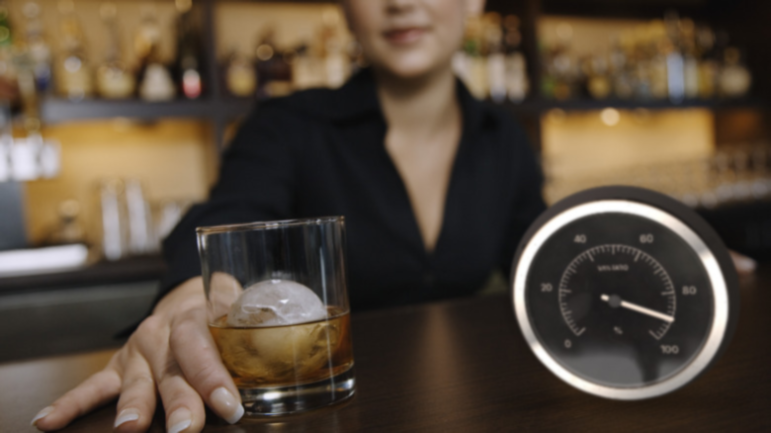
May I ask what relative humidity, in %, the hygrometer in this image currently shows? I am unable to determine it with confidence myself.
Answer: 90 %
